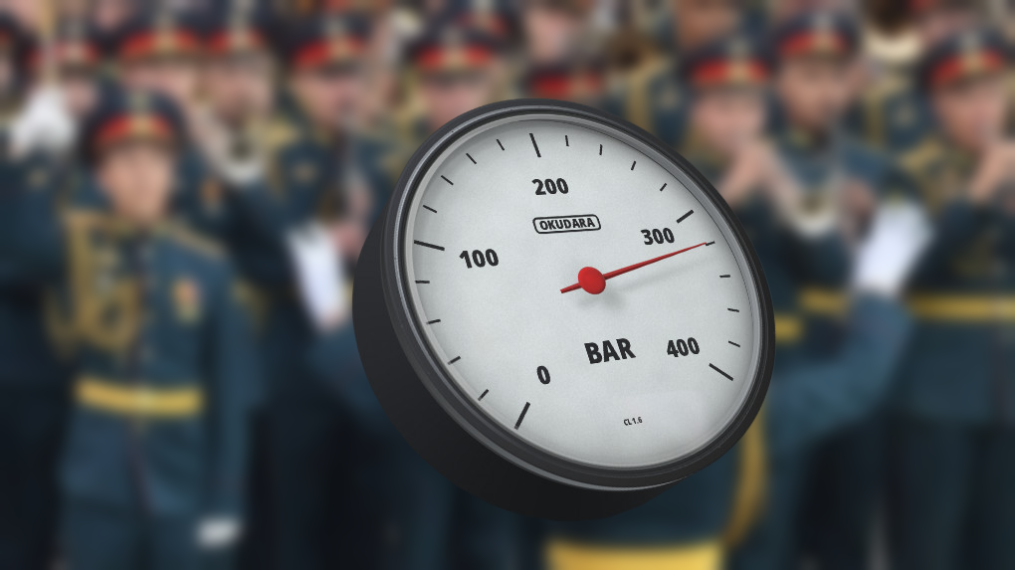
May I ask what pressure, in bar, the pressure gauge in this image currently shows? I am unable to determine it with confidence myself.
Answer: 320 bar
